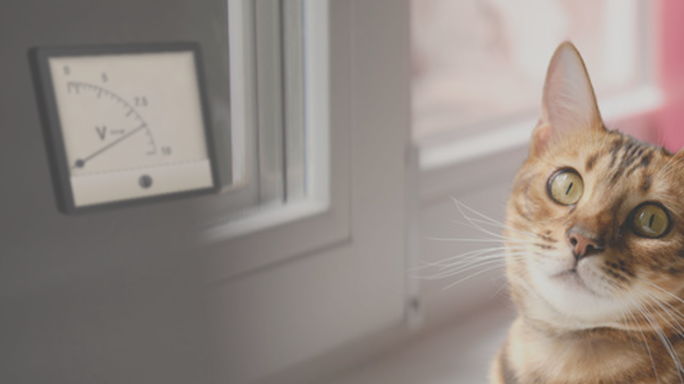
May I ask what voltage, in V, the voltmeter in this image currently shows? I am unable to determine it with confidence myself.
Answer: 8.5 V
